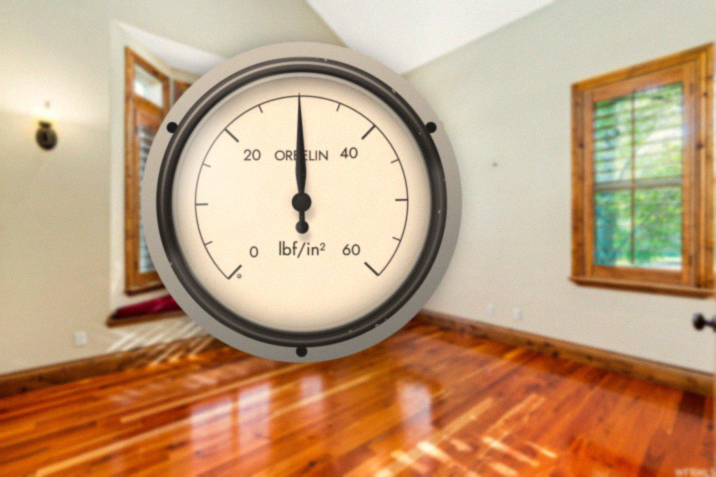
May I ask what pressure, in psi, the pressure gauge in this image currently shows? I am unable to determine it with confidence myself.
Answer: 30 psi
